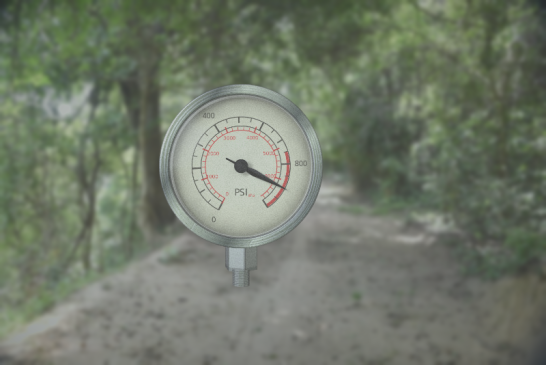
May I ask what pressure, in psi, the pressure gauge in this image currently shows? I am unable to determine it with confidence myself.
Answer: 900 psi
